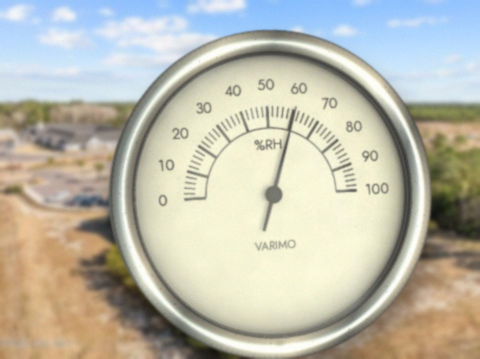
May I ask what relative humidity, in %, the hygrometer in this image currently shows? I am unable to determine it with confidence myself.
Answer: 60 %
